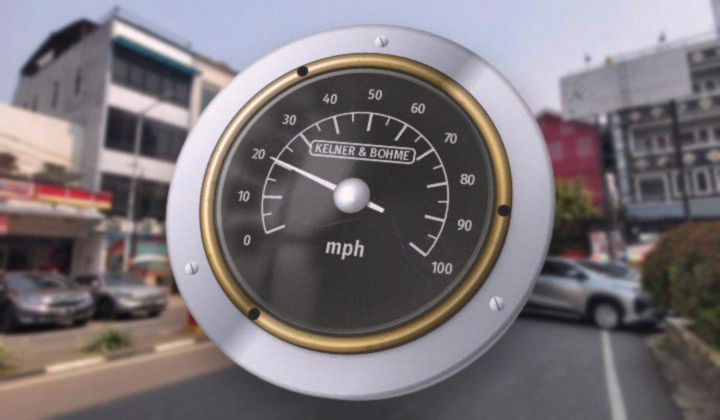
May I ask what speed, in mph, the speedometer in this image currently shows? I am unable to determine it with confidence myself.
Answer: 20 mph
